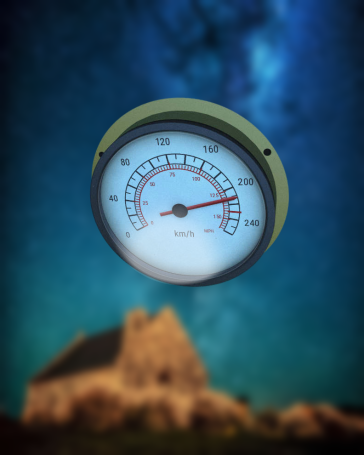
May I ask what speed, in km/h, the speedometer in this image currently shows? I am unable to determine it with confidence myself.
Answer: 210 km/h
